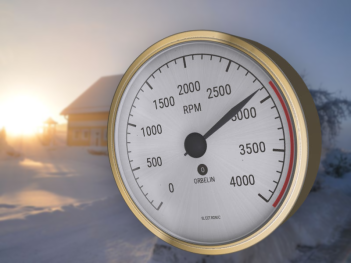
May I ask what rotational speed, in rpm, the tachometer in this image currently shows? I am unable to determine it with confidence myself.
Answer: 2900 rpm
